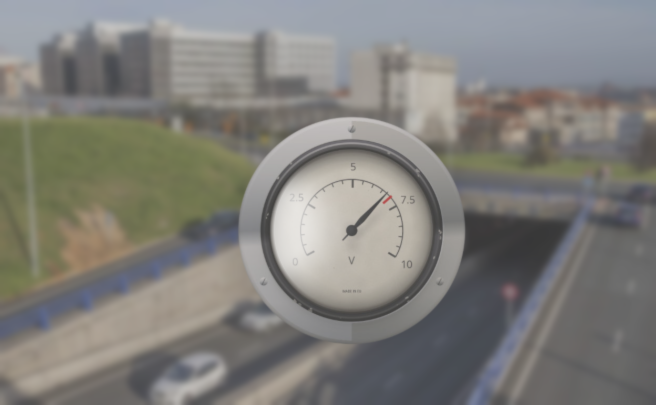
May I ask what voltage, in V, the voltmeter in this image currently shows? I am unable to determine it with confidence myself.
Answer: 6.75 V
